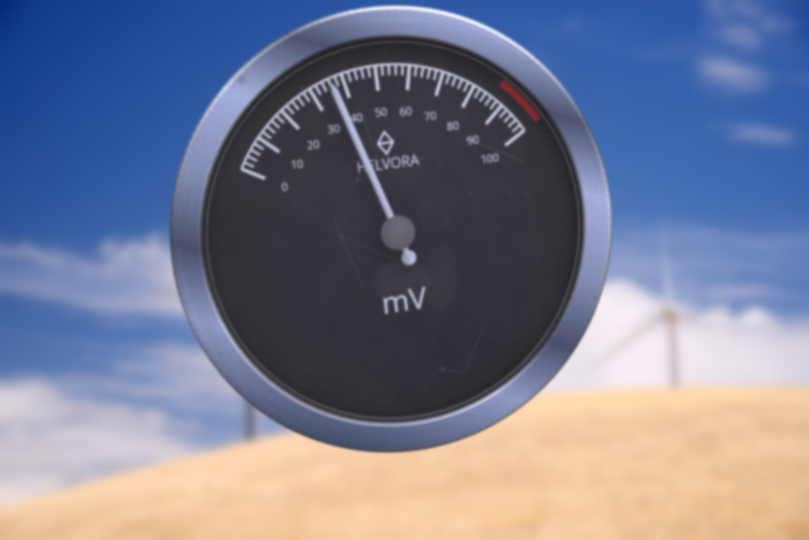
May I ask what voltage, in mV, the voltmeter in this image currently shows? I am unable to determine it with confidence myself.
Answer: 36 mV
